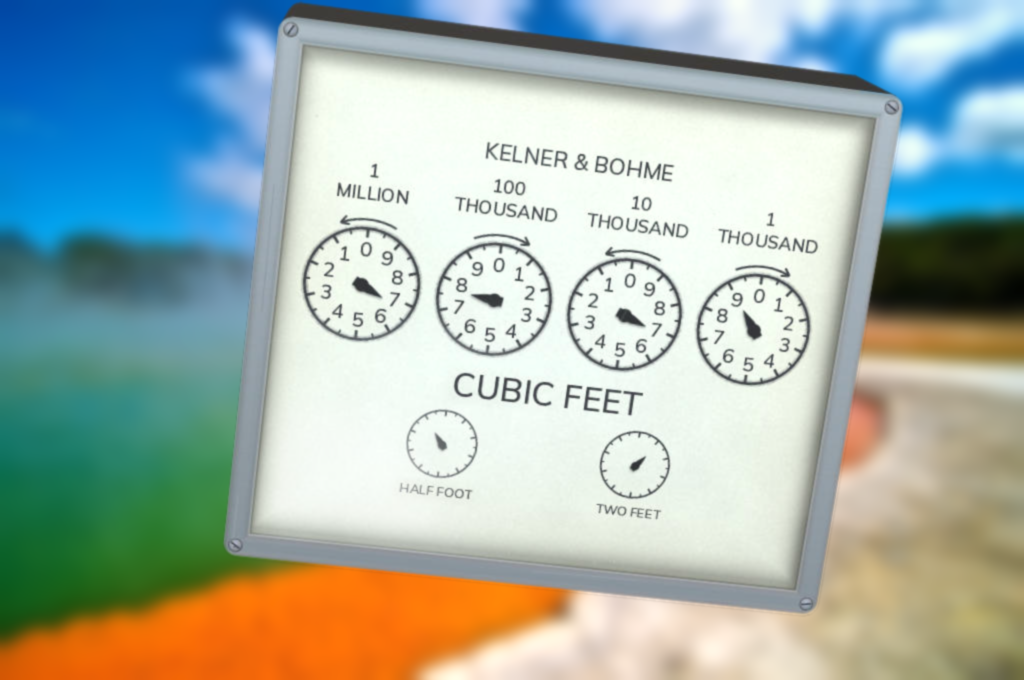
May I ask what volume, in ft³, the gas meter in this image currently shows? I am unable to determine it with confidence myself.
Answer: 676900 ft³
